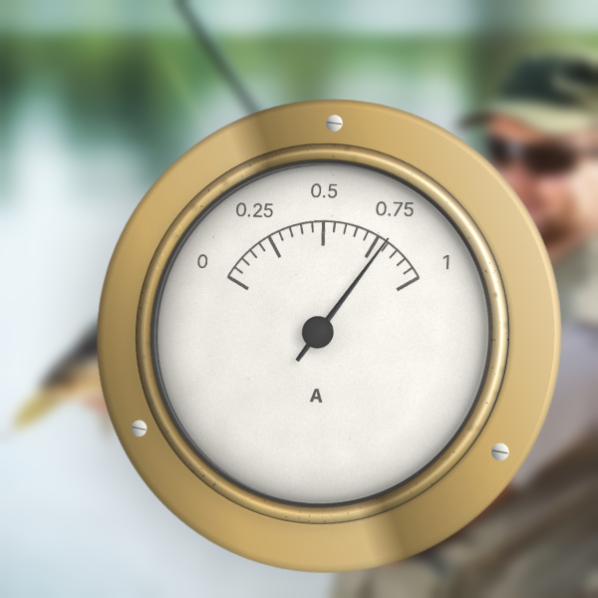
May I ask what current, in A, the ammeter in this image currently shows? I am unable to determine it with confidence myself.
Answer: 0.8 A
